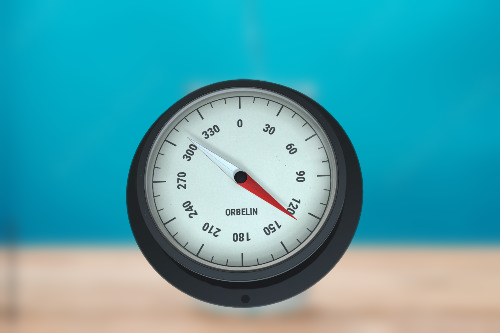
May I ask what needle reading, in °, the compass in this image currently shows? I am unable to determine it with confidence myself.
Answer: 130 °
